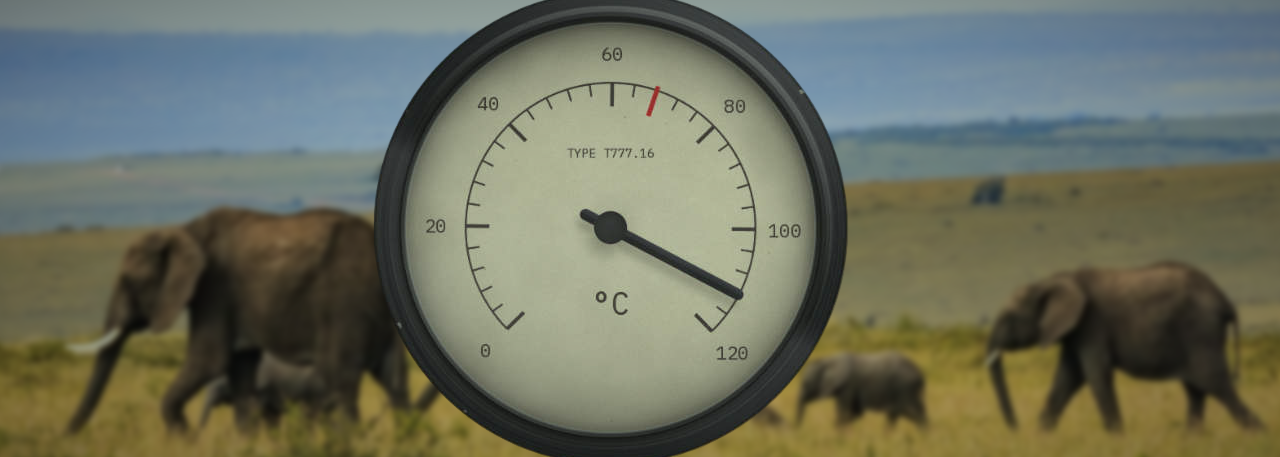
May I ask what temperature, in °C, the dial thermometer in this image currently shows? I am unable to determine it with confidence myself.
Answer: 112 °C
